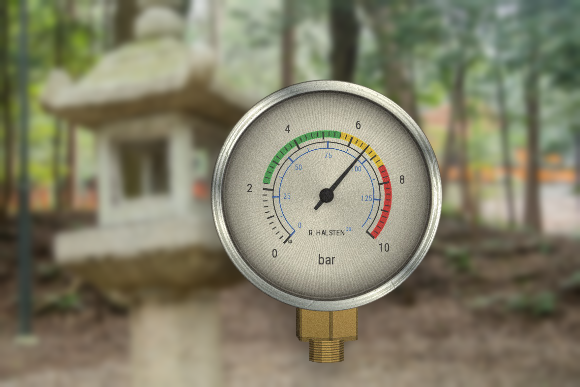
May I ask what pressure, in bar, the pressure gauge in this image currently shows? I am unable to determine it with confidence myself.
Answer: 6.6 bar
